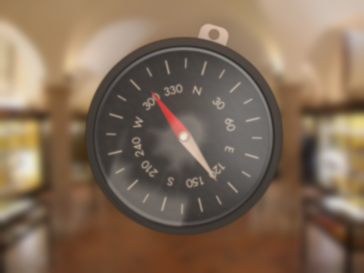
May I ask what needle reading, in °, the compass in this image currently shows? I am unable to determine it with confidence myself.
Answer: 307.5 °
